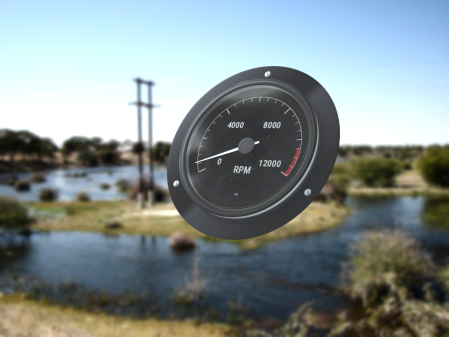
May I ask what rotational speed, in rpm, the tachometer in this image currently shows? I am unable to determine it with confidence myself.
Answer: 500 rpm
